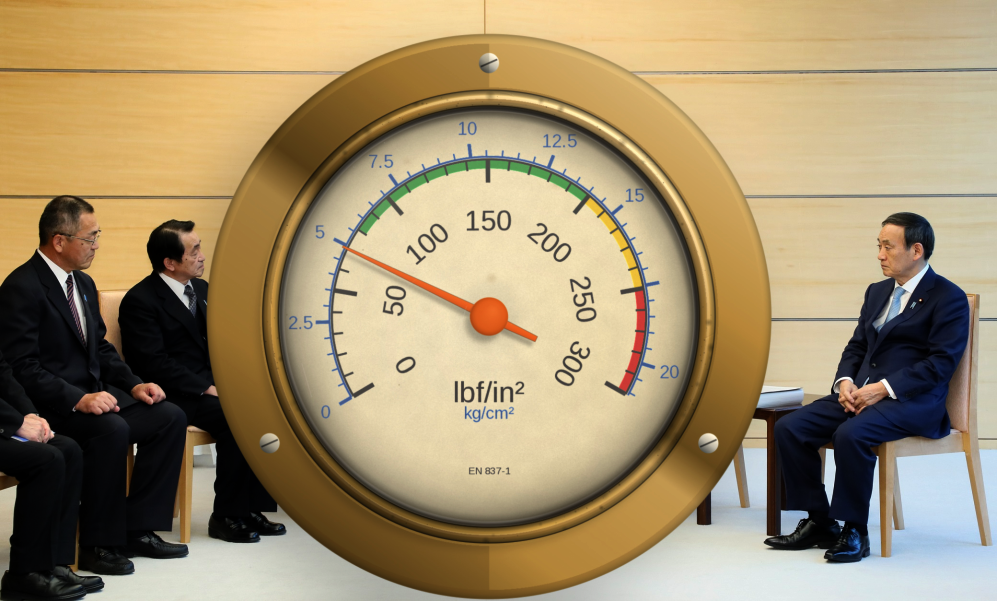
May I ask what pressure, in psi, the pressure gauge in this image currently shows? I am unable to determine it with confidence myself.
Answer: 70 psi
